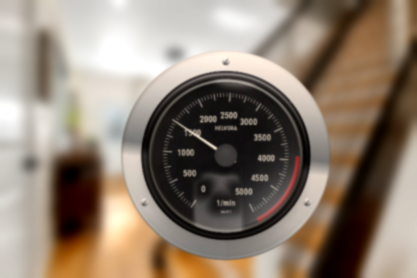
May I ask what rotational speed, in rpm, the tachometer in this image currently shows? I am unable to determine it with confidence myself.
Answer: 1500 rpm
